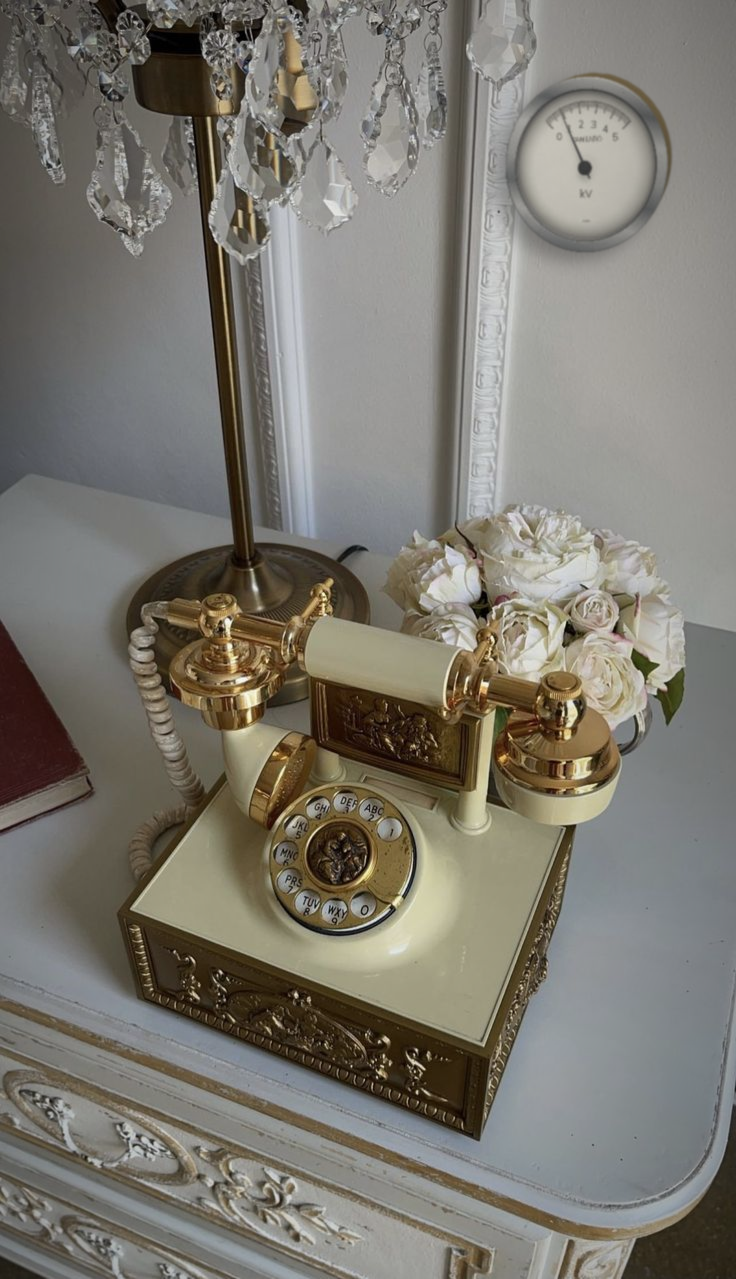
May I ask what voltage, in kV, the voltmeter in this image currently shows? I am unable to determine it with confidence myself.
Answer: 1 kV
